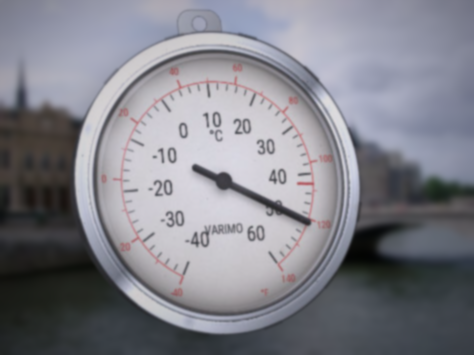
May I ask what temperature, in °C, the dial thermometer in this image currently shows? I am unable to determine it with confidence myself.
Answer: 50 °C
